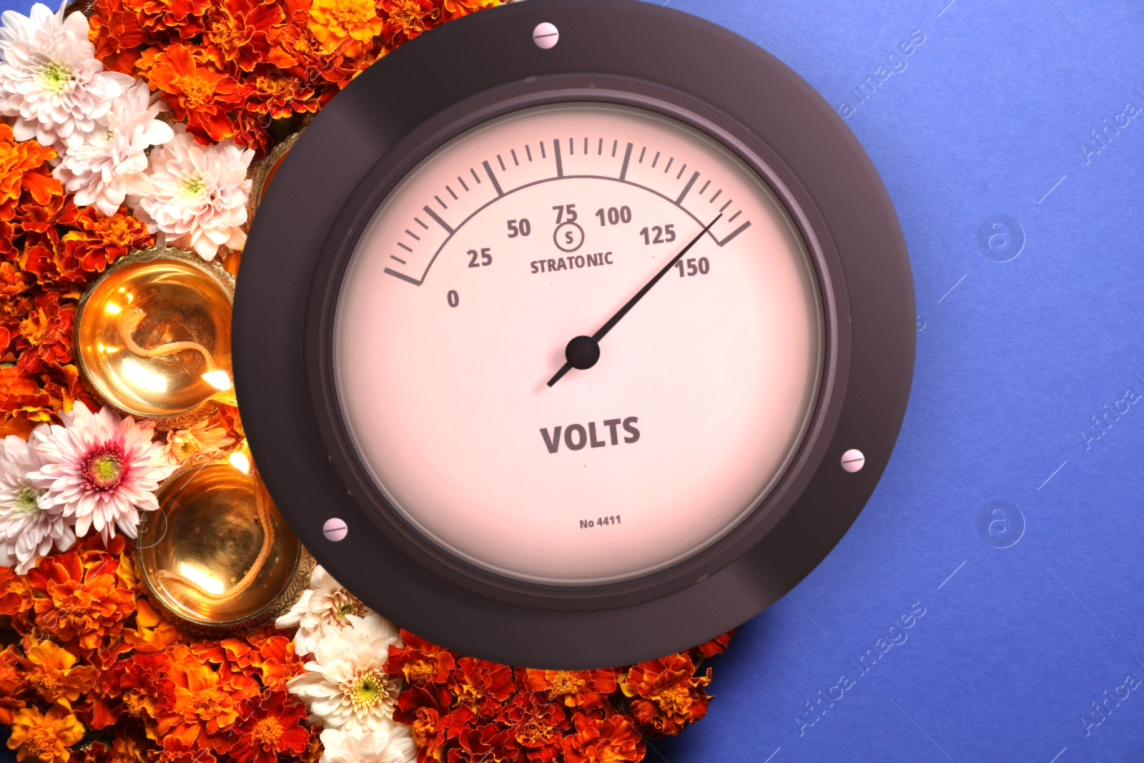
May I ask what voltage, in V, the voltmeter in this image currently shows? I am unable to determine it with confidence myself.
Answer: 140 V
